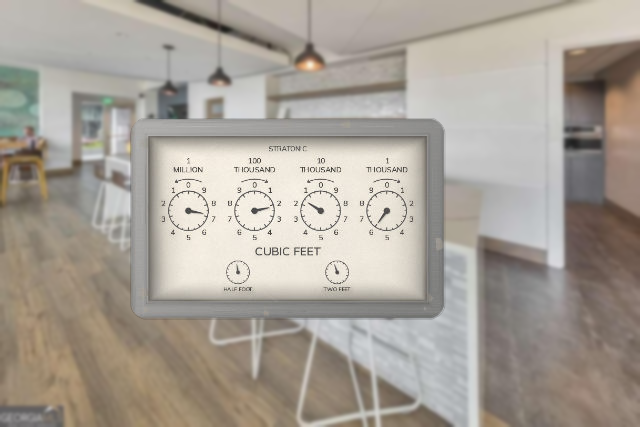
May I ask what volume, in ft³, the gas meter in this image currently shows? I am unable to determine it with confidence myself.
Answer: 721600 ft³
